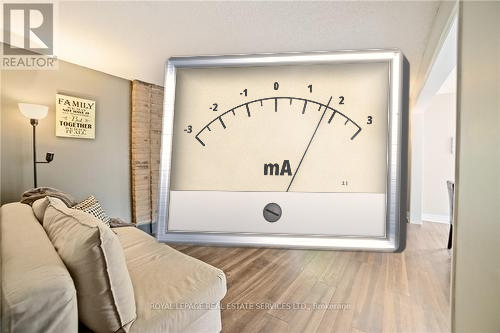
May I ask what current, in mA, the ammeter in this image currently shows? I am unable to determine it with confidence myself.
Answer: 1.75 mA
